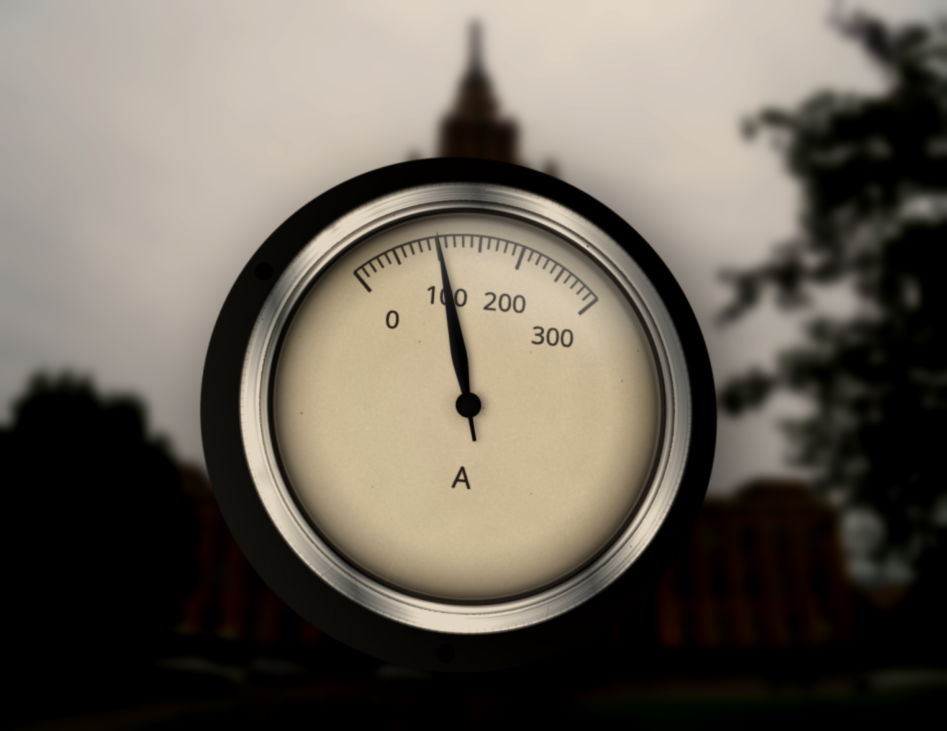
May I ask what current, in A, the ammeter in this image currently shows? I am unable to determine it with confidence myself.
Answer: 100 A
